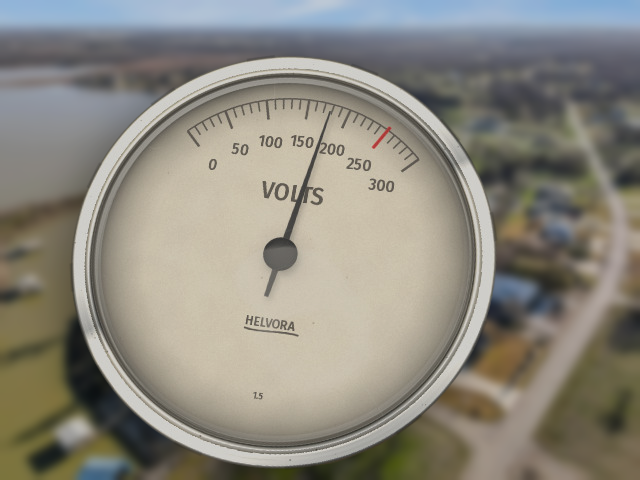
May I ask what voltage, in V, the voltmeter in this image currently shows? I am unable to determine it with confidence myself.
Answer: 180 V
